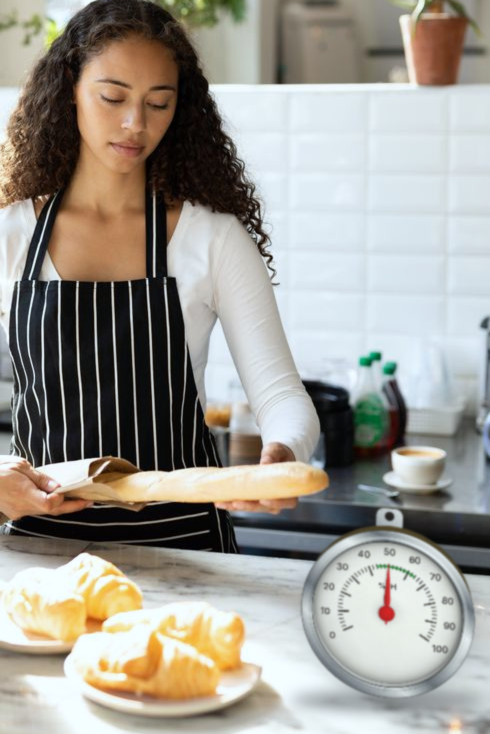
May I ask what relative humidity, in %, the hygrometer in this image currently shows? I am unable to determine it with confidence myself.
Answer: 50 %
